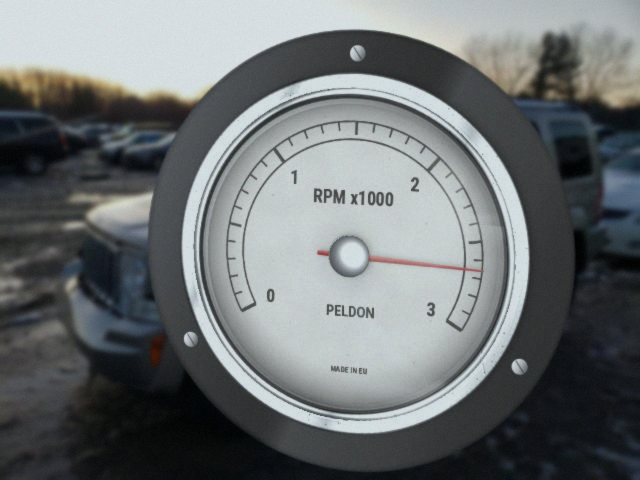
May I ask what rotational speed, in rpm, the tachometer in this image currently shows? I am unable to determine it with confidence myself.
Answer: 2650 rpm
